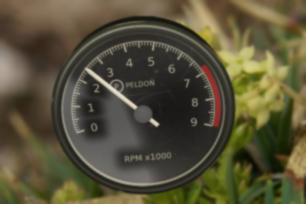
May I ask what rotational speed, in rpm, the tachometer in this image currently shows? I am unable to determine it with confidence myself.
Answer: 2500 rpm
